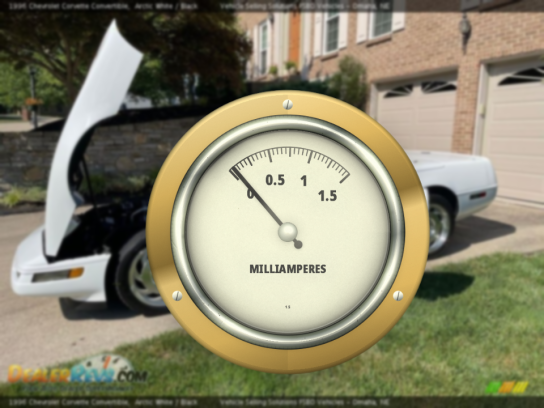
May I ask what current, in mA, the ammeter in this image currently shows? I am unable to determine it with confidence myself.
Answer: 0.05 mA
